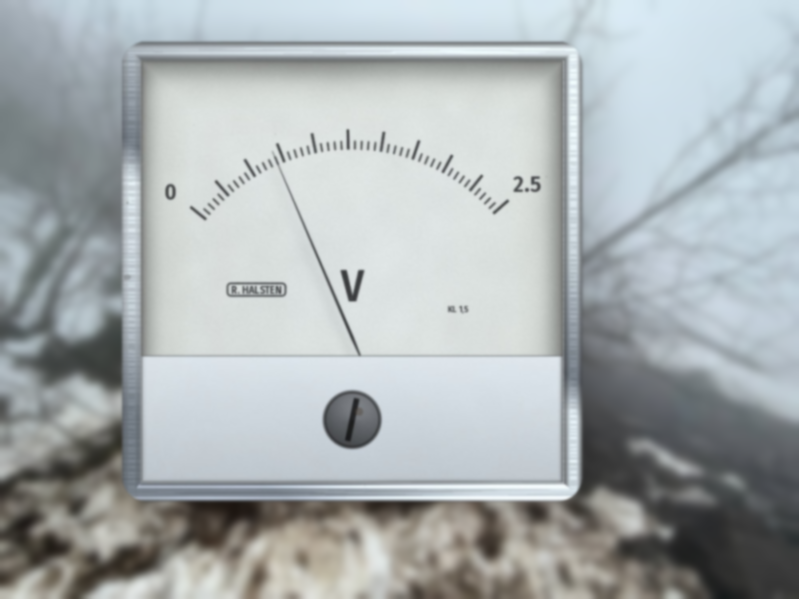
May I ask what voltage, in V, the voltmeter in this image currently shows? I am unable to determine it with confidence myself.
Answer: 0.7 V
